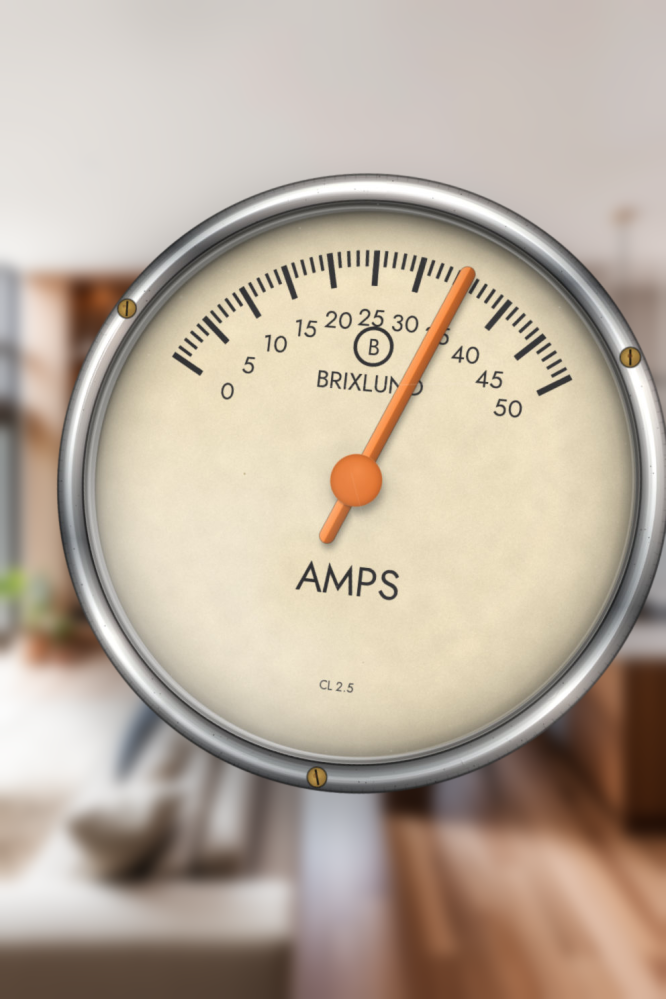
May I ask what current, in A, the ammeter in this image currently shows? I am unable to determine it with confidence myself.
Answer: 35 A
